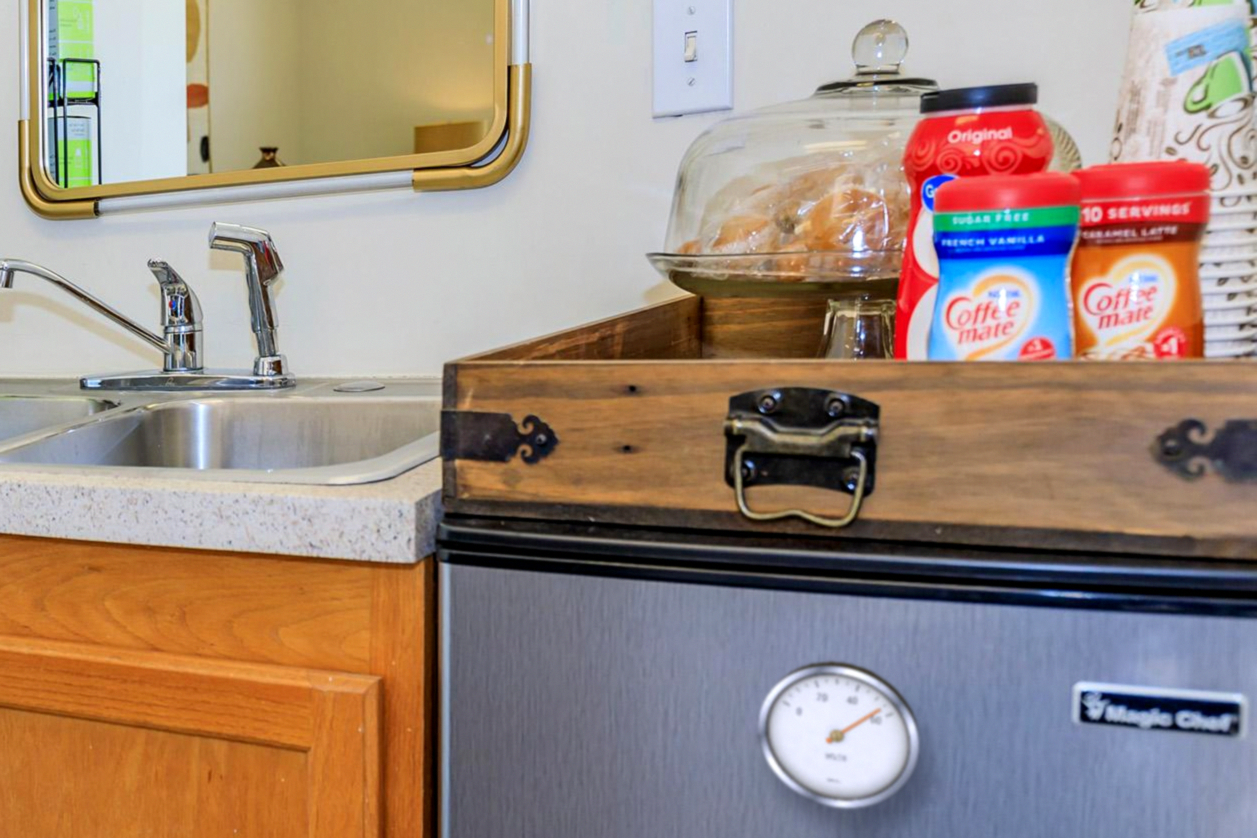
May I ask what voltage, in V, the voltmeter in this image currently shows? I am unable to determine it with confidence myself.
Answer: 55 V
